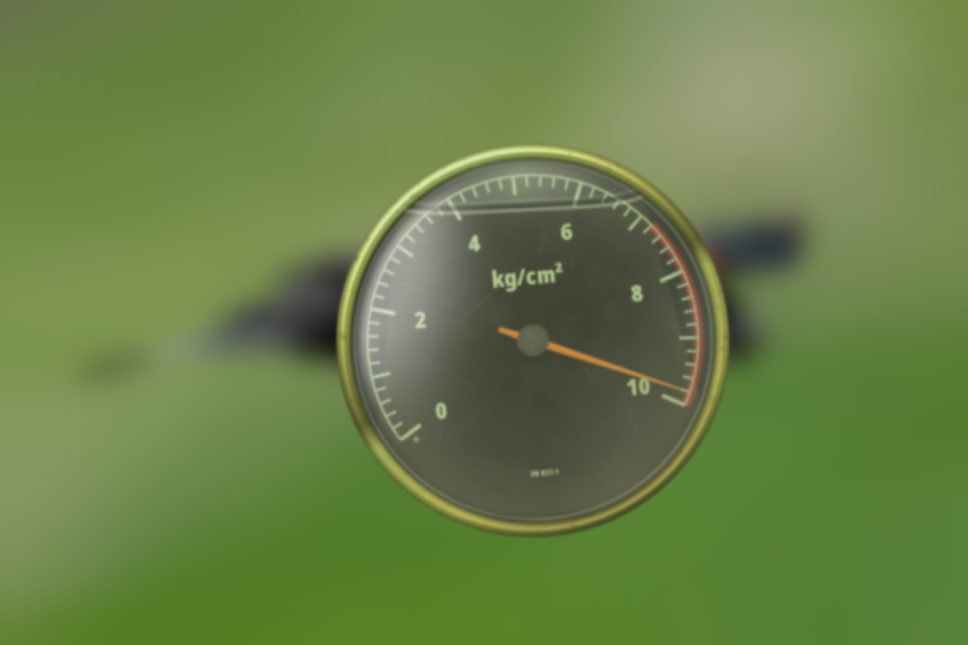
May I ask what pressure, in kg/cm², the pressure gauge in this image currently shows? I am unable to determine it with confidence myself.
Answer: 9.8 kg/cm²
